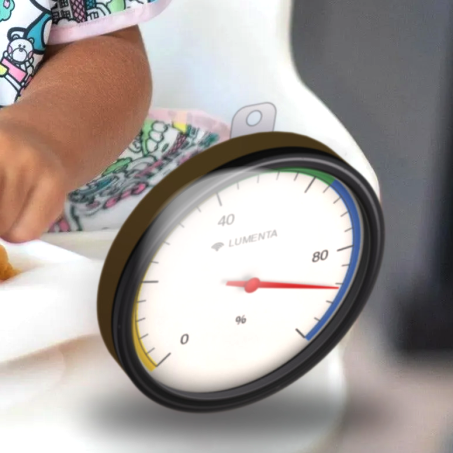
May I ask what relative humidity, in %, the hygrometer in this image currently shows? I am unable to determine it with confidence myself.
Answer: 88 %
